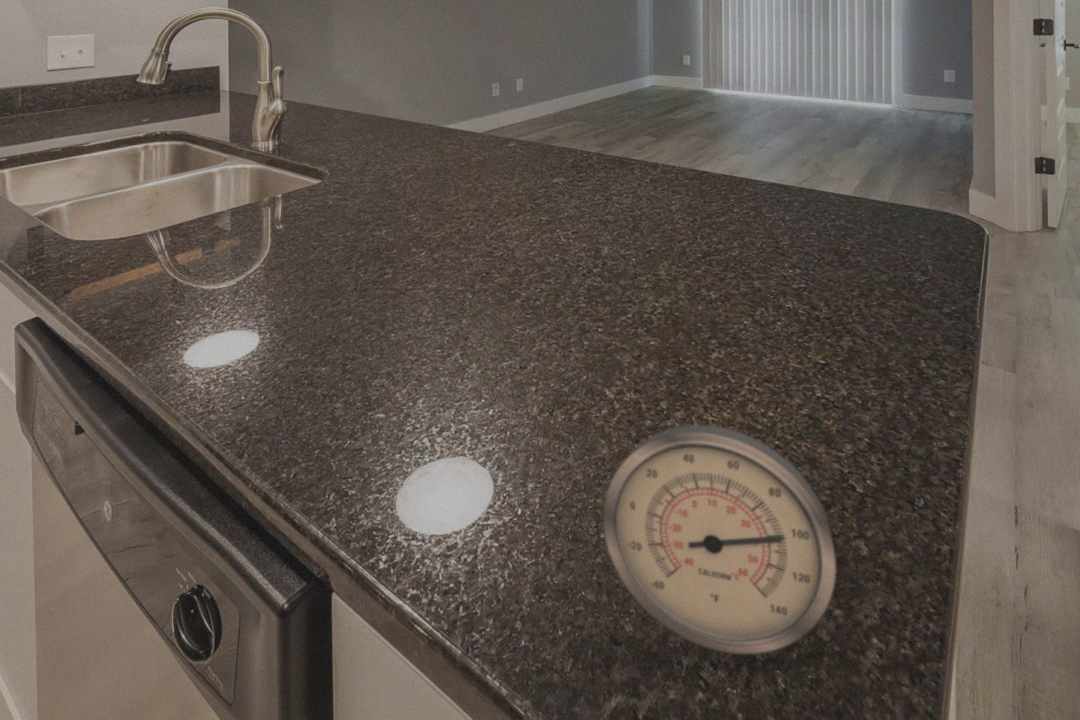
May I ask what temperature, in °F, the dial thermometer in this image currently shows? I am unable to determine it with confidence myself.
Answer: 100 °F
